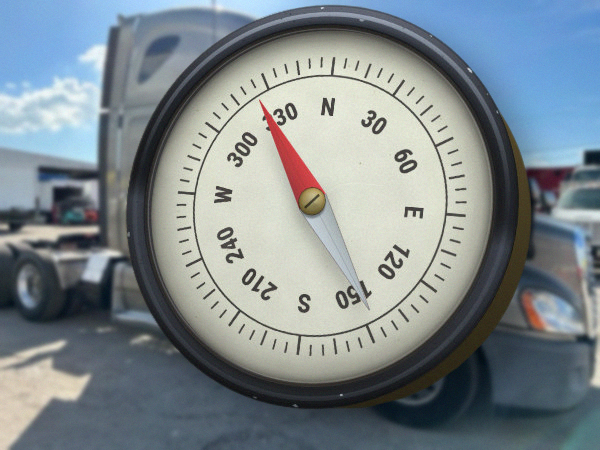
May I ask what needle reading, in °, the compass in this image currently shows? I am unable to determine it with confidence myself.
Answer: 325 °
